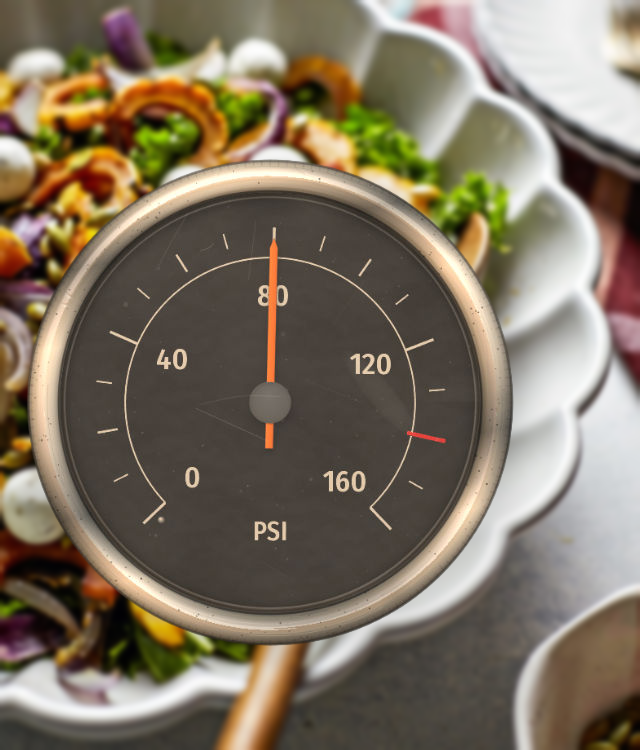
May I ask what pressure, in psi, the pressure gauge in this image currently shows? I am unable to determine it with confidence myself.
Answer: 80 psi
